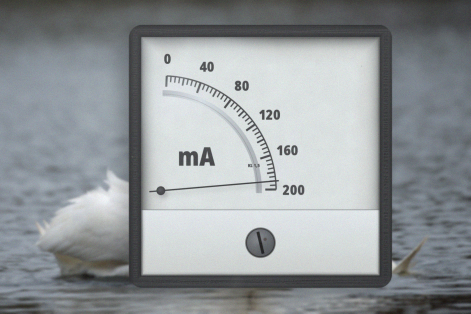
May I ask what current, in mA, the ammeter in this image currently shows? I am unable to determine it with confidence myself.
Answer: 190 mA
